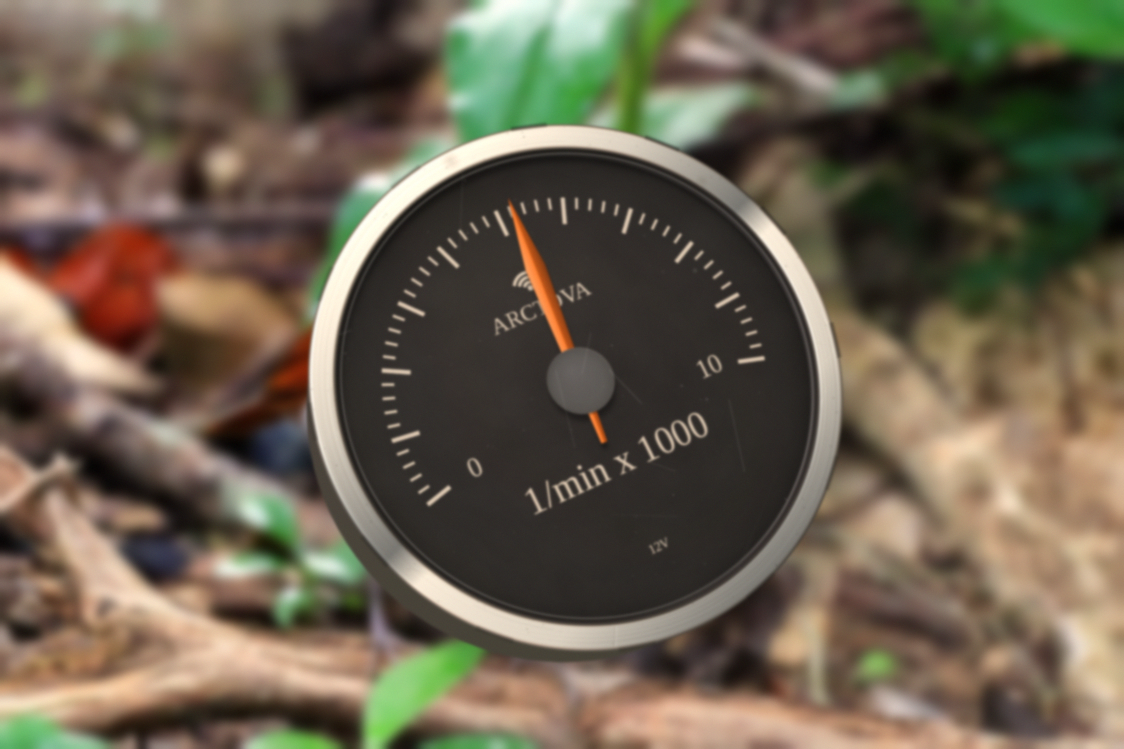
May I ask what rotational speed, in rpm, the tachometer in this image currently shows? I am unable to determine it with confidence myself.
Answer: 5200 rpm
